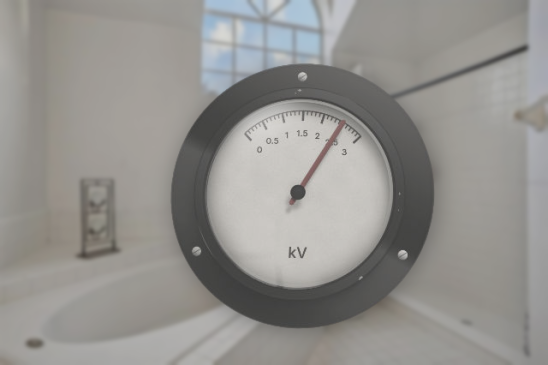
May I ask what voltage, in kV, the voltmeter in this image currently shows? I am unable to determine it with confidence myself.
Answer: 2.5 kV
